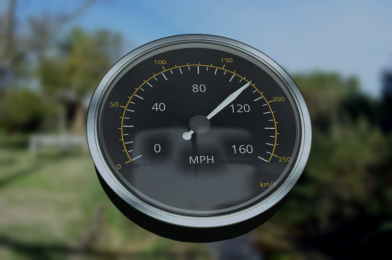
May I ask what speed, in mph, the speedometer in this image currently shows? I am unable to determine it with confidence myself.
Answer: 110 mph
